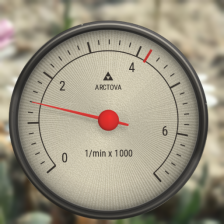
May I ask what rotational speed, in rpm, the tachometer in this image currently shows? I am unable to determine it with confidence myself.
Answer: 1400 rpm
